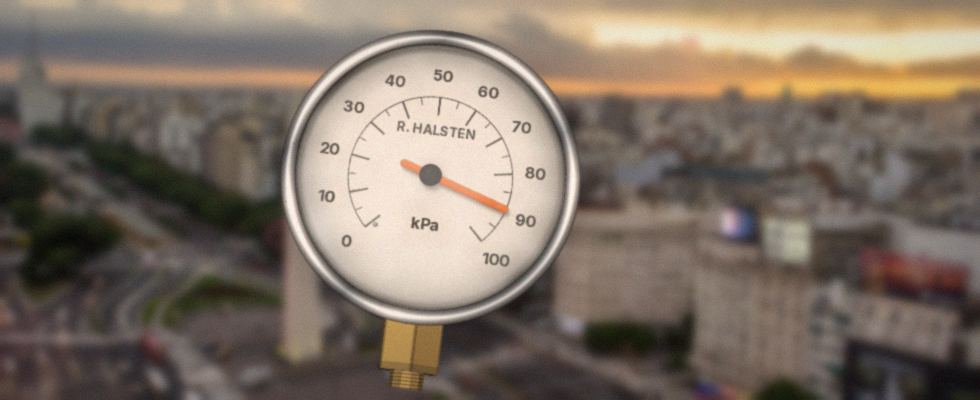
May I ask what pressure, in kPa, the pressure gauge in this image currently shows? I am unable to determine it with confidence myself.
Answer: 90 kPa
